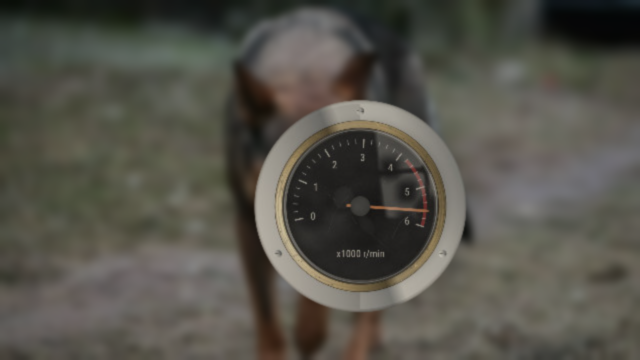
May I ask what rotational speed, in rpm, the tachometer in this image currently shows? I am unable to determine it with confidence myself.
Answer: 5600 rpm
